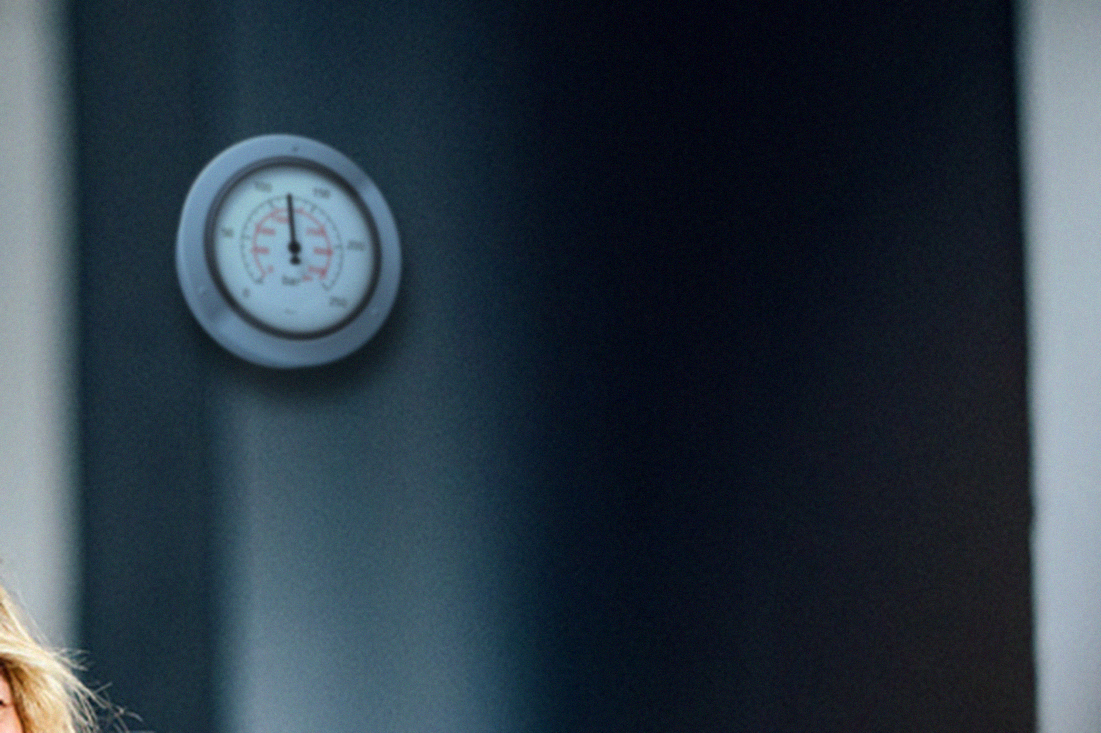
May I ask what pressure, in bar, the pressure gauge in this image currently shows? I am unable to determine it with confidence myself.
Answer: 120 bar
